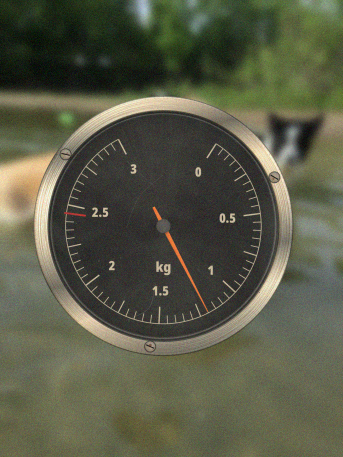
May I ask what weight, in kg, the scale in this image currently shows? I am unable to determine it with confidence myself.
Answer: 1.2 kg
